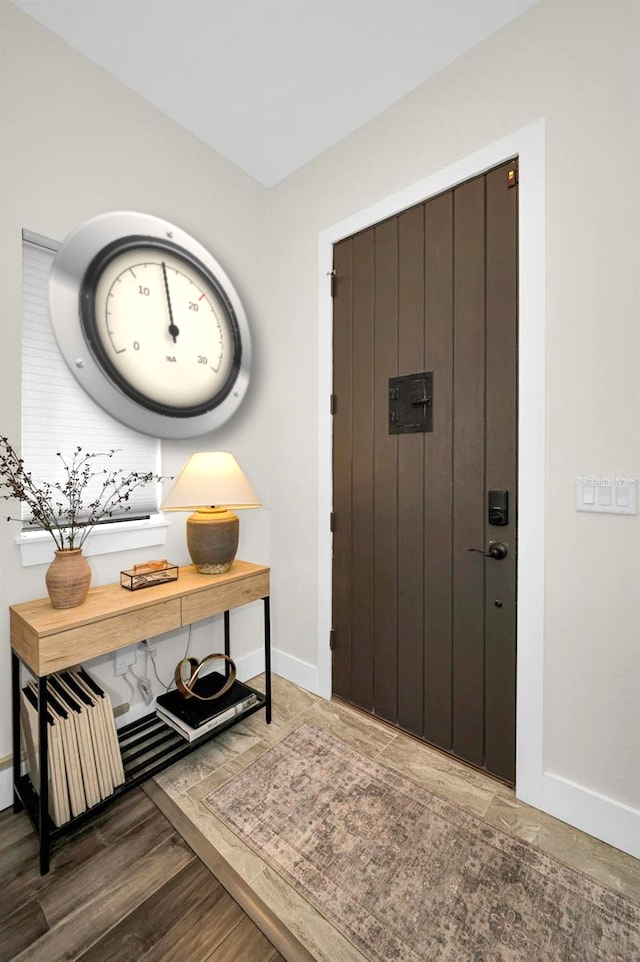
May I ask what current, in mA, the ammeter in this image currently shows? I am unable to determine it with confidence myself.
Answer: 14 mA
